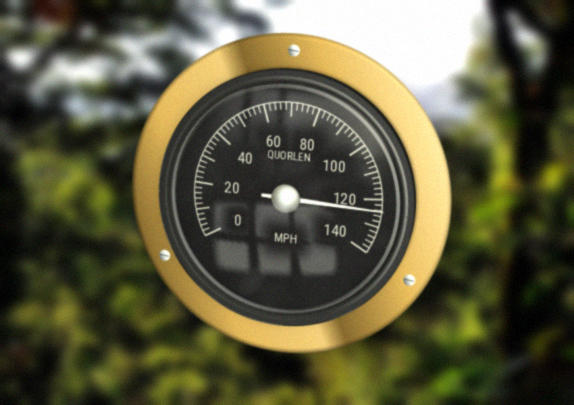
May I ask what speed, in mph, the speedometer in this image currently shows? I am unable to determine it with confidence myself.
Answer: 124 mph
